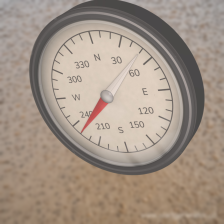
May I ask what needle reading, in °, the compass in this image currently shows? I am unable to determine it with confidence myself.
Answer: 230 °
